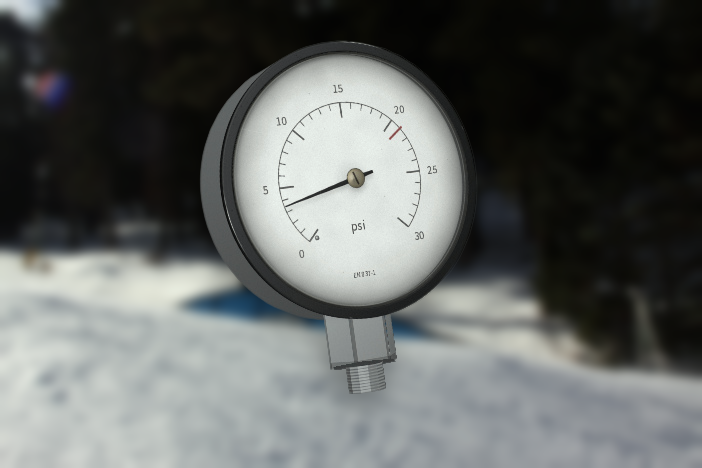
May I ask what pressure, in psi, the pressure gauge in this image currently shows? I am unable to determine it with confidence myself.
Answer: 3.5 psi
